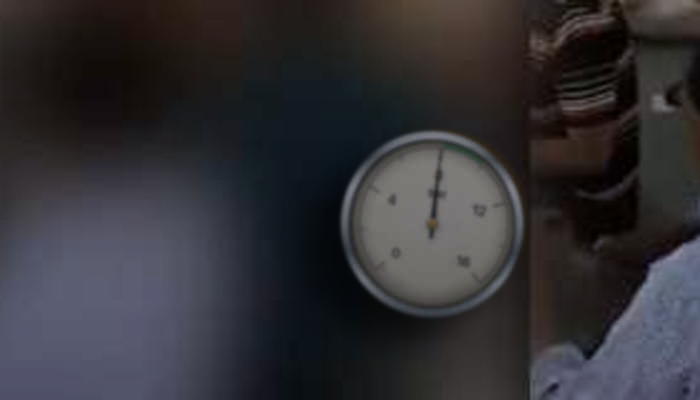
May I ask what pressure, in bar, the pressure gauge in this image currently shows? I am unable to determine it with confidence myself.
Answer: 8 bar
